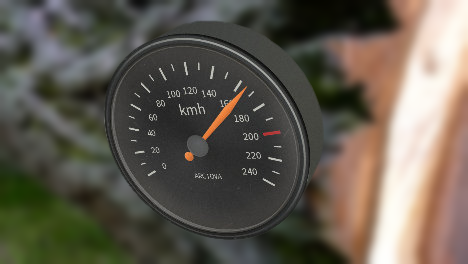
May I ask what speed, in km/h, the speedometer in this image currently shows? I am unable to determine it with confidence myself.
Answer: 165 km/h
